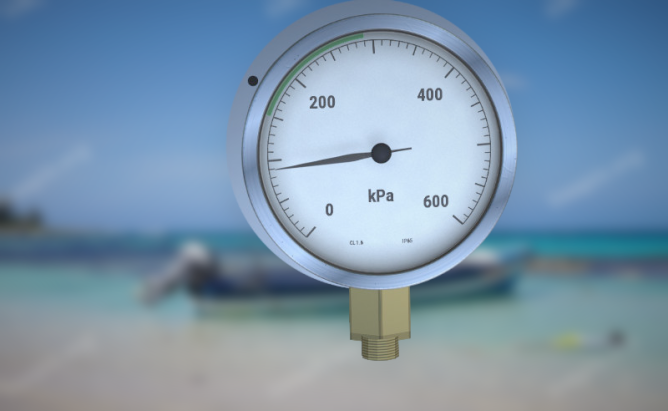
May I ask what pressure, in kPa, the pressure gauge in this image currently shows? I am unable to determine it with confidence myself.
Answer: 90 kPa
